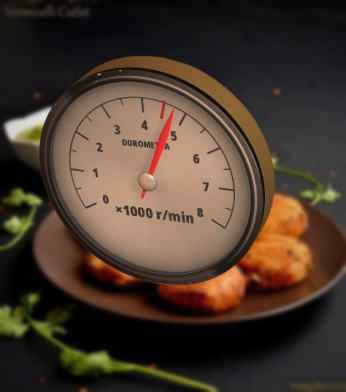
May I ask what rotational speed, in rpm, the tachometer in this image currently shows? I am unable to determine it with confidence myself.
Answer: 4750 rpm
